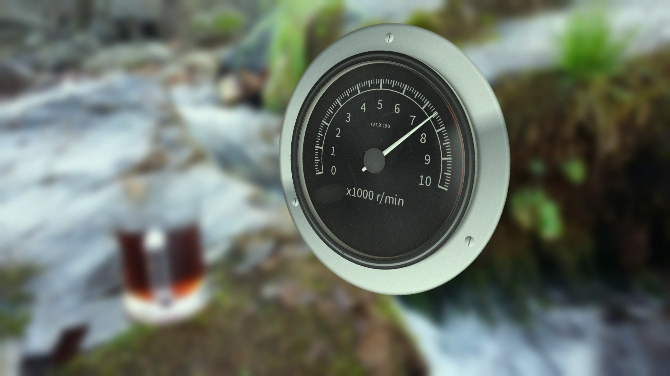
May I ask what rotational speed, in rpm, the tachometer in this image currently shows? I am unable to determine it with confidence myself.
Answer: 7500 rpm
